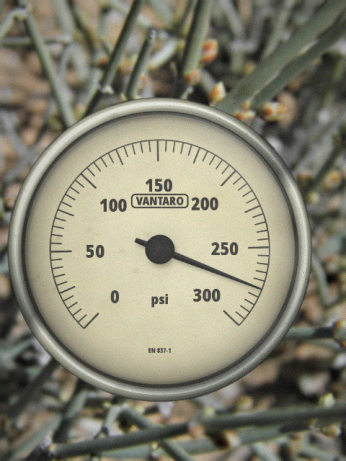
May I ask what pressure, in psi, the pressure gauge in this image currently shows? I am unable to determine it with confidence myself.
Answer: 275 psi
